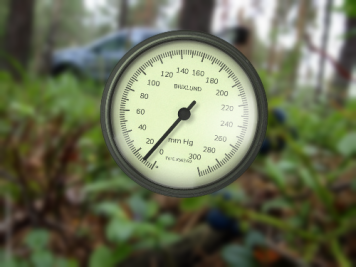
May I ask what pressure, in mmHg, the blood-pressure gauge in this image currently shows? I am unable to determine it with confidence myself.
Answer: 10 mmHg
